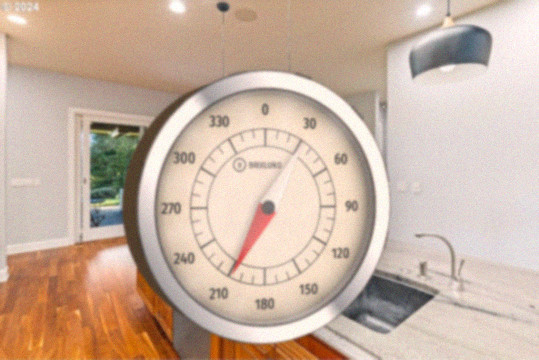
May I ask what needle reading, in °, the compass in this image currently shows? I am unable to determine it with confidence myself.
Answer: 210 °
